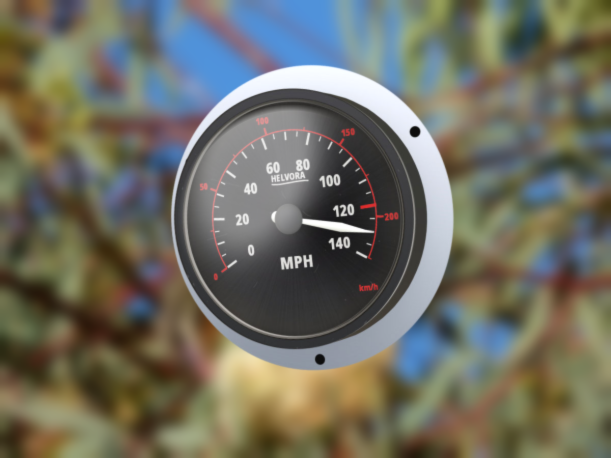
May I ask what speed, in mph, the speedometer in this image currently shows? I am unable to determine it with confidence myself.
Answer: 130 mph
